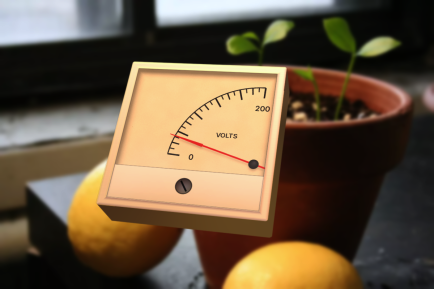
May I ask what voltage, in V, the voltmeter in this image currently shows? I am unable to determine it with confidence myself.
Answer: 30 V
